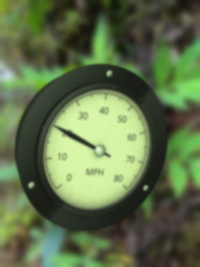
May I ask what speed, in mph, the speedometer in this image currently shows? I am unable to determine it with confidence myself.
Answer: 20 mph
